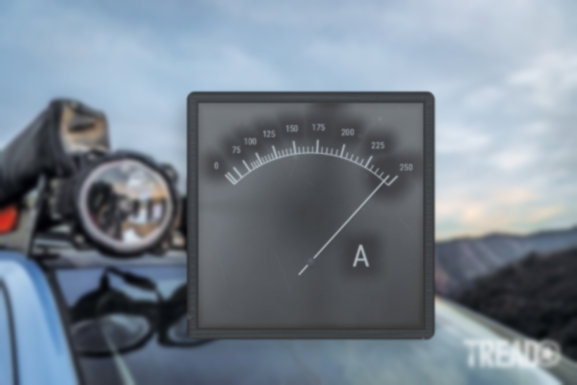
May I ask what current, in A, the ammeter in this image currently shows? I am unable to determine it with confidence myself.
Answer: 245 A
